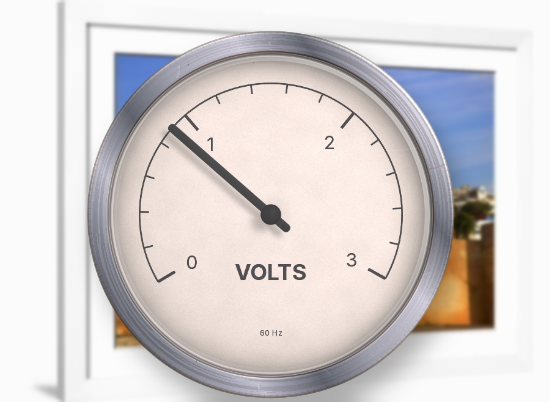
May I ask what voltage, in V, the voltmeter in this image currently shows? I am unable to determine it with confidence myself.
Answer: 0.9 V
